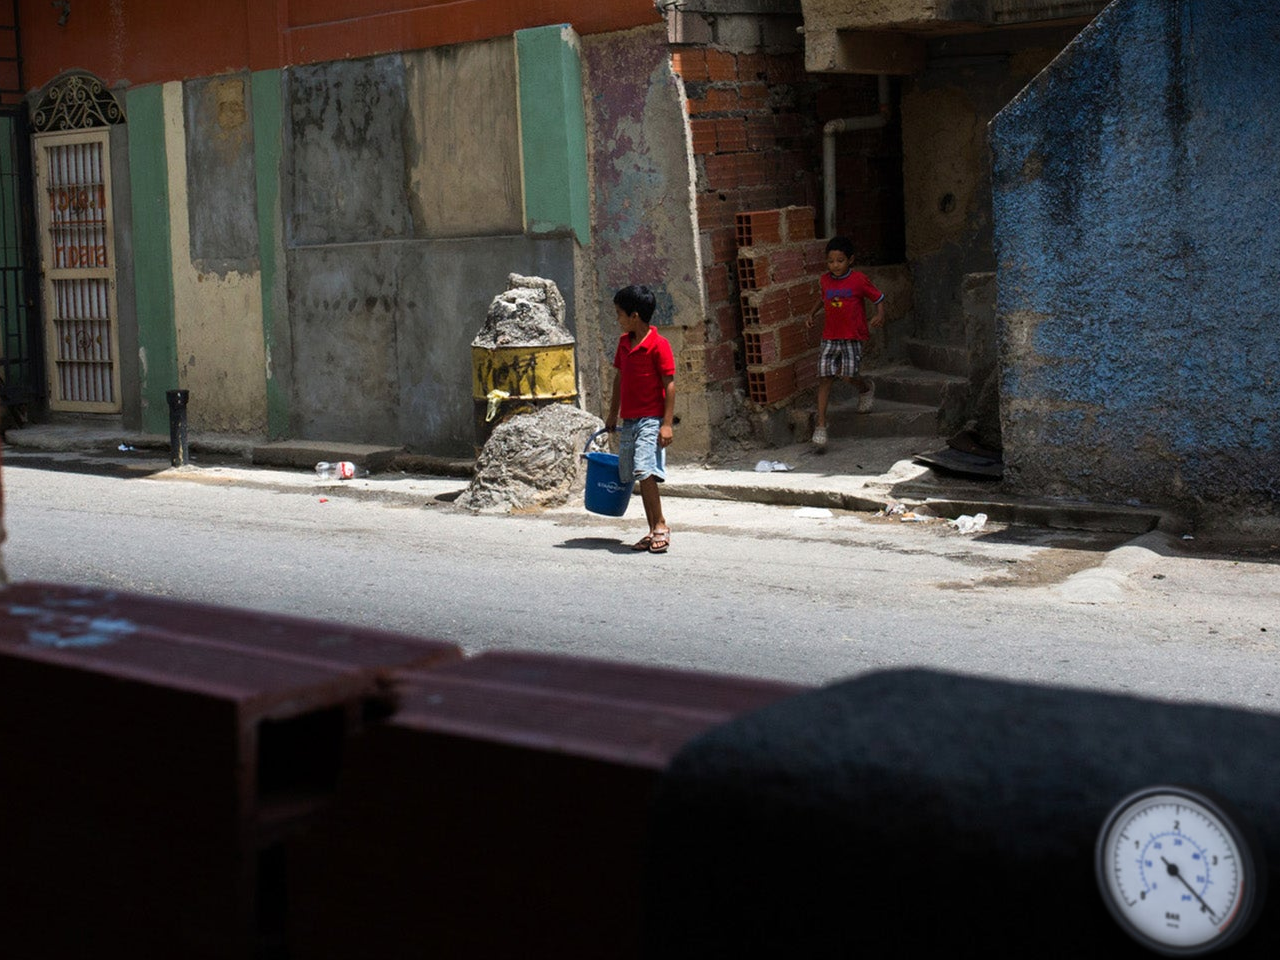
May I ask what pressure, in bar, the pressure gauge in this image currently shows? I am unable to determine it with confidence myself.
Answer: 3.9 bar
